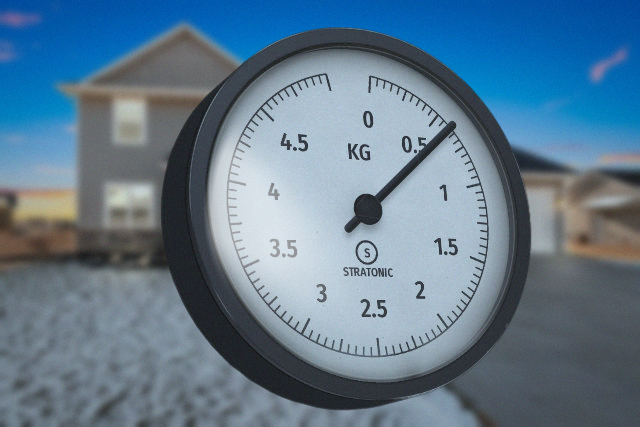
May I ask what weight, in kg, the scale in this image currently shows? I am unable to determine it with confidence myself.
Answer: 0.6 kg
